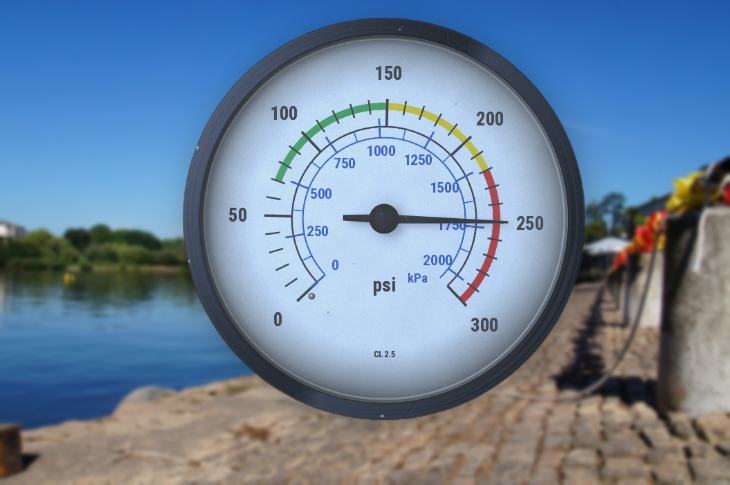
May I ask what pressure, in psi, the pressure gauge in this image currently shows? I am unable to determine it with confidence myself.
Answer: 250 psi
